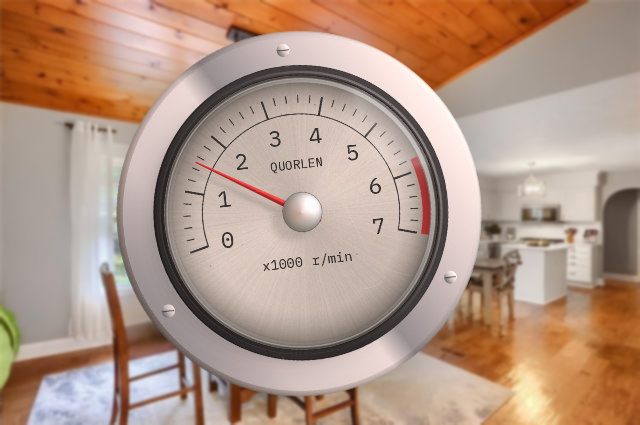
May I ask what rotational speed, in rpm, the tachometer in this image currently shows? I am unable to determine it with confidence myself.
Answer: 1500 rpm
